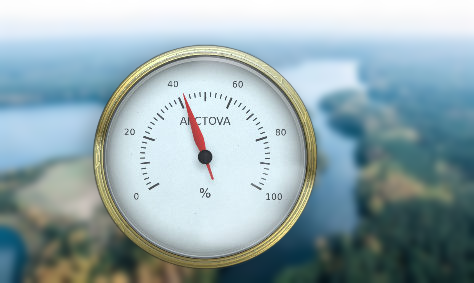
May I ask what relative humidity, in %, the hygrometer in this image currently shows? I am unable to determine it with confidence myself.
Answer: 42 %
